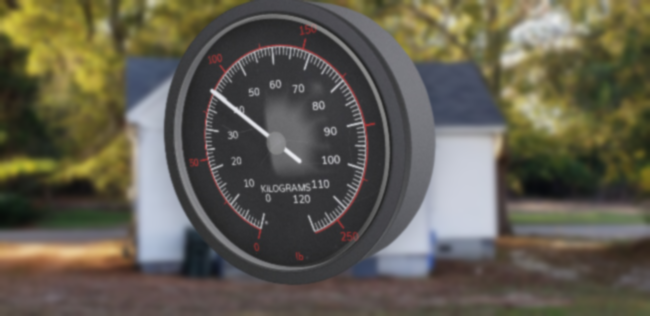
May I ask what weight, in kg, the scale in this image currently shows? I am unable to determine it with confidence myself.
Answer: 40 kg
